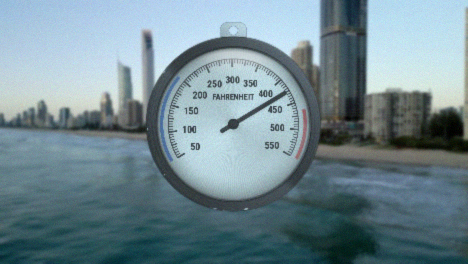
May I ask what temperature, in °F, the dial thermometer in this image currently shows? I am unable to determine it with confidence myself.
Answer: 425 °F
